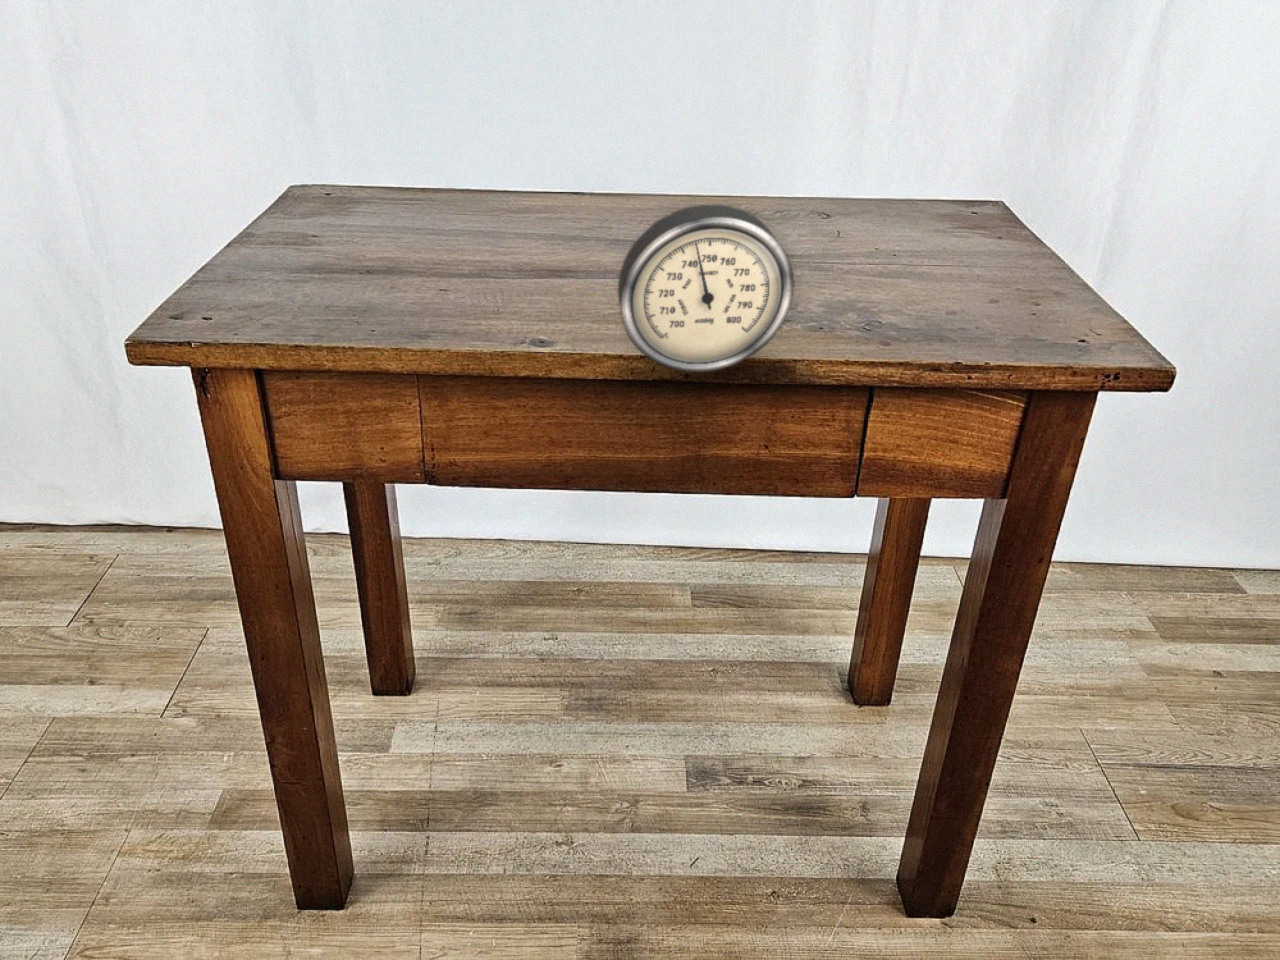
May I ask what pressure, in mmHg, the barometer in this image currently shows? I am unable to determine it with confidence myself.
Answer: 745 mmHg
